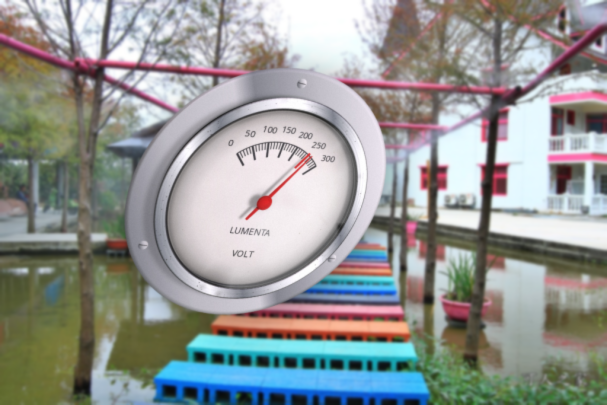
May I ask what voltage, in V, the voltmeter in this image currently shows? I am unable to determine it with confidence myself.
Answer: 250 V
